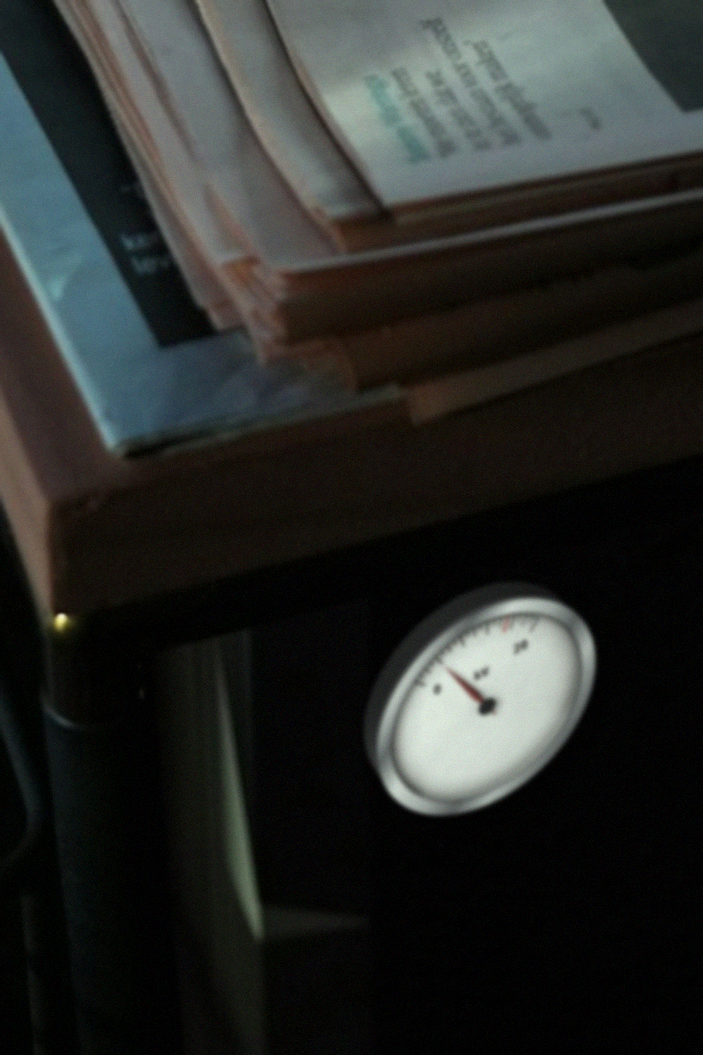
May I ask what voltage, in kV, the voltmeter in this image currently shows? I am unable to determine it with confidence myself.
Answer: 4 kV
